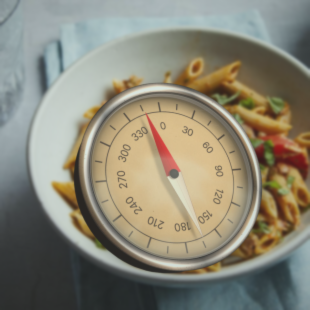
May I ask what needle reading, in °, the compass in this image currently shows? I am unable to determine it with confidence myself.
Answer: 345 °
